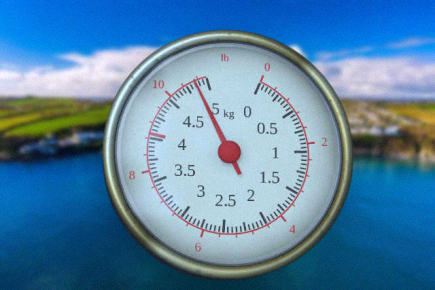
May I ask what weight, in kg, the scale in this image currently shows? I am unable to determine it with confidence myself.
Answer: 4.85 kg
